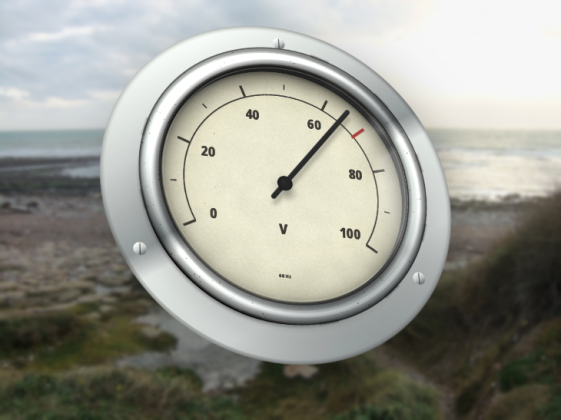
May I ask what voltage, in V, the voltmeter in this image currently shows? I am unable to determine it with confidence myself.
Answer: 65 V
